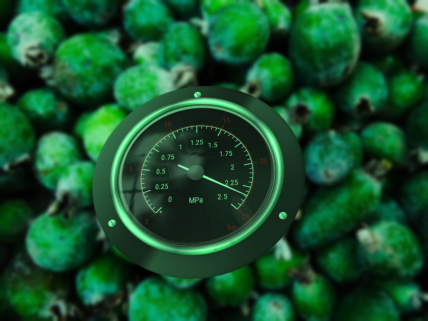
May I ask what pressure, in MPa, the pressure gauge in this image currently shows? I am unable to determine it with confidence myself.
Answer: 2.35 MPa
